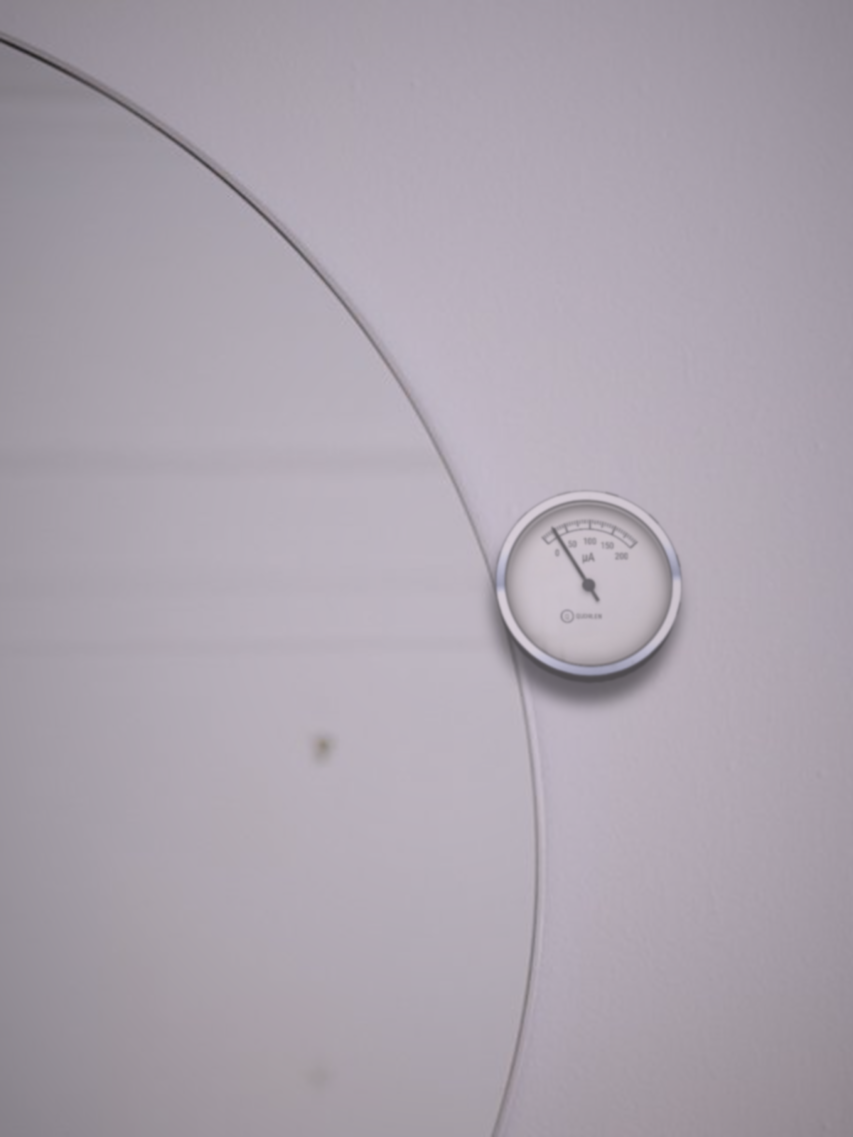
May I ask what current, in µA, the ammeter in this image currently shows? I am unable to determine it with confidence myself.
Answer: 25 µA
